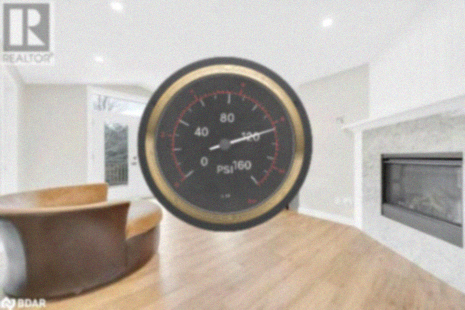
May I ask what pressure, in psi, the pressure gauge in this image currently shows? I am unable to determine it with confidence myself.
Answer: 120 psi
